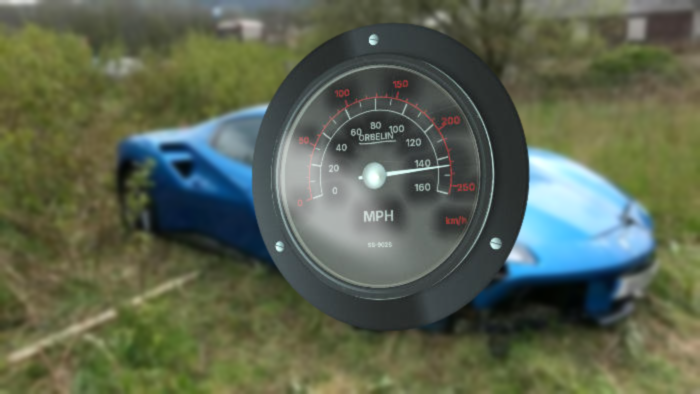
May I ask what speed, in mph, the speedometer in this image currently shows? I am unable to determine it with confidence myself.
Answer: 145 mph
